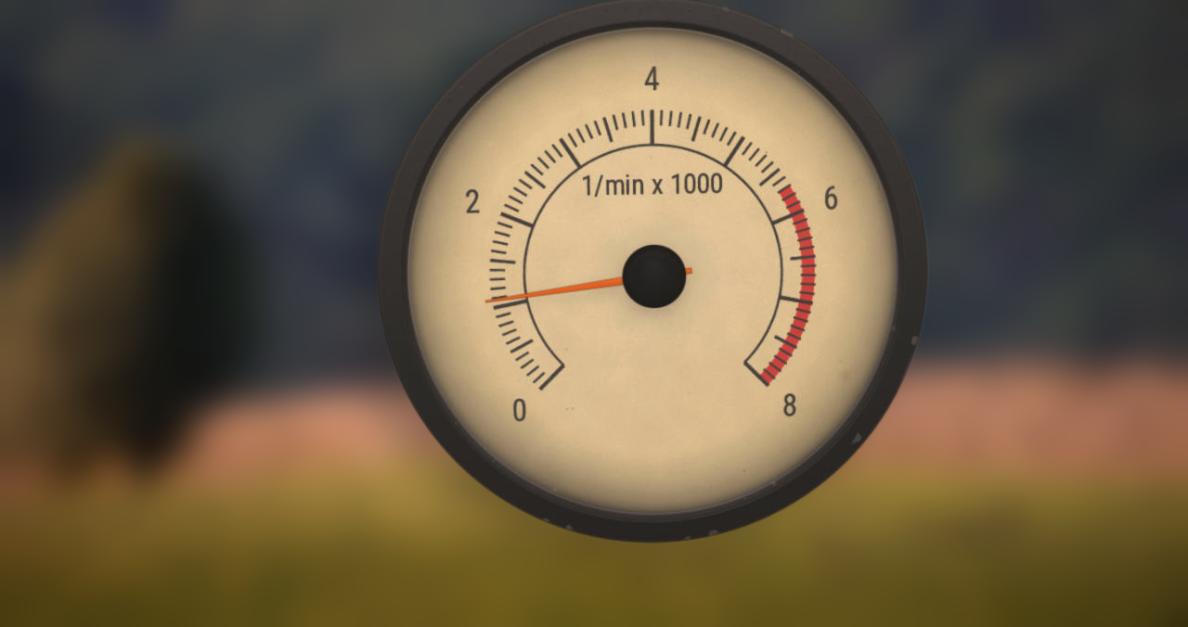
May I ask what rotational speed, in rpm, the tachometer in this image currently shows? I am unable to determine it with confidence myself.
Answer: 1100 rpm
